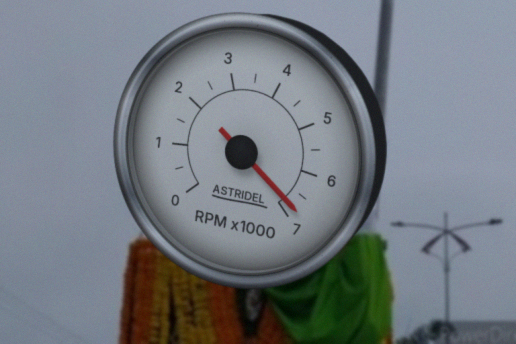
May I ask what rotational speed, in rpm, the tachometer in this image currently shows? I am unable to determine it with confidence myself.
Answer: 6750 rpm
